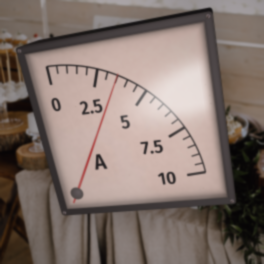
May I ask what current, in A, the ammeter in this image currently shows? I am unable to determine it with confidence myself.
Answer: 3.5 A
